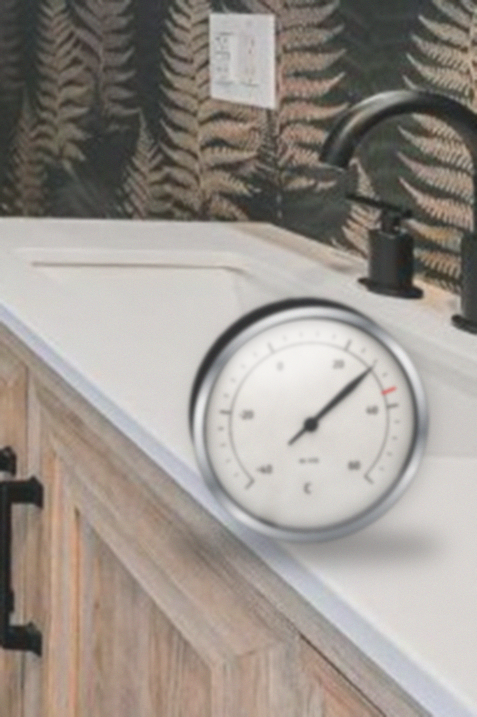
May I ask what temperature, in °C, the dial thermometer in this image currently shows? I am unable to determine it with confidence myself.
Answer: 28 °C
